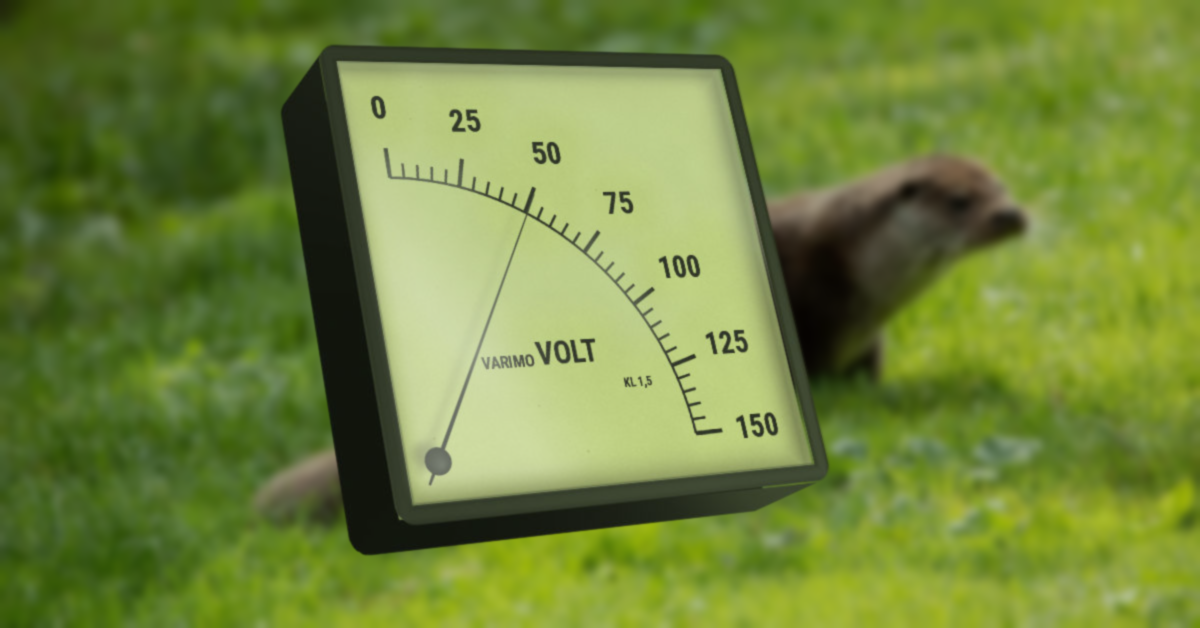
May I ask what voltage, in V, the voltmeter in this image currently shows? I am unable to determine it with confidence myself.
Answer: 50 V
